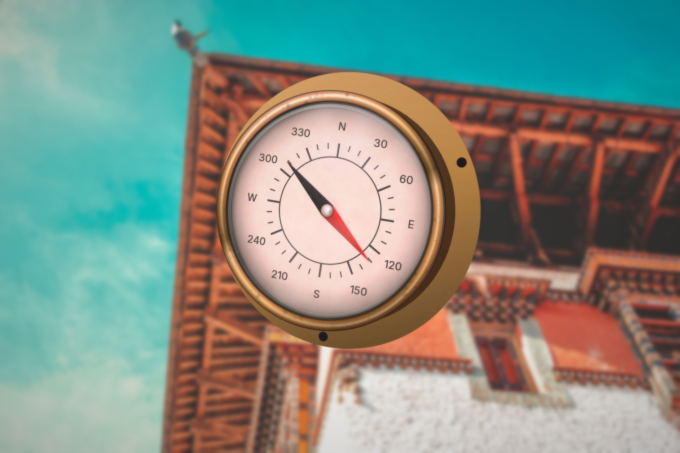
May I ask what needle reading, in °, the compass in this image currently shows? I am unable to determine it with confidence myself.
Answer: 130 °
